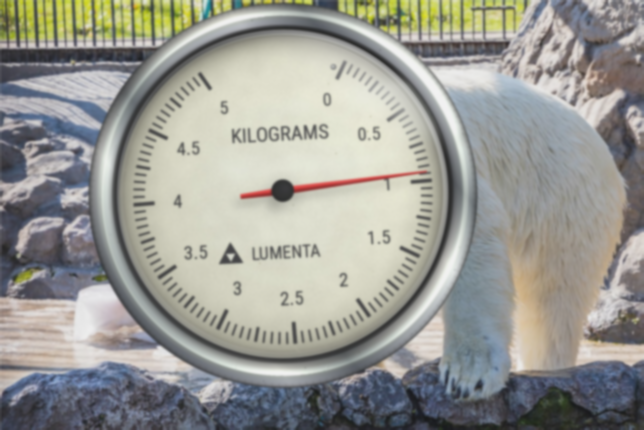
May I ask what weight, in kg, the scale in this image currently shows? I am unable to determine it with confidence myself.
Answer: 0.95 kg
